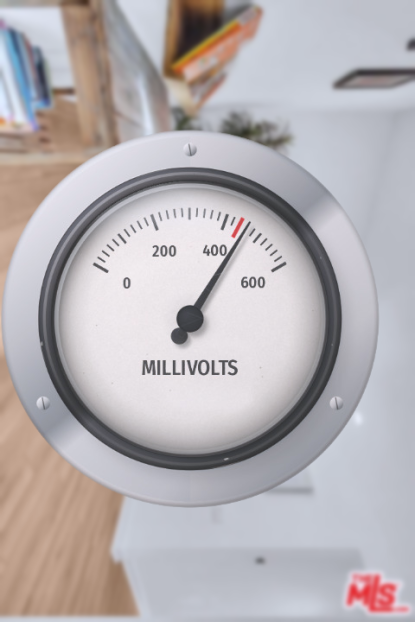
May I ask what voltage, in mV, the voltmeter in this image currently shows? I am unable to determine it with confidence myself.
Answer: 460 mV
